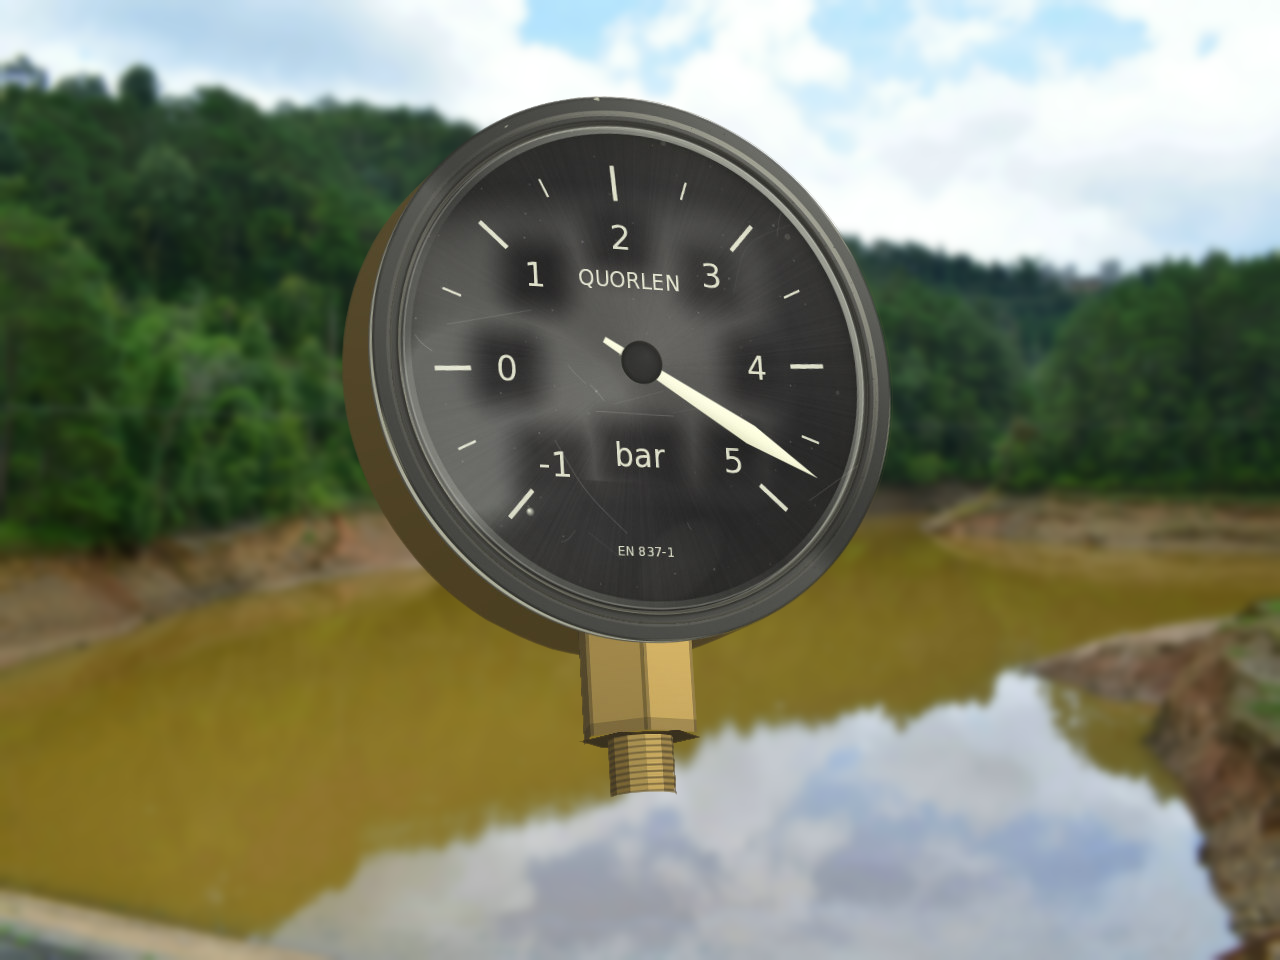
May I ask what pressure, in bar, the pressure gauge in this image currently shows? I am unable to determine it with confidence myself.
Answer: 4.75 bar
